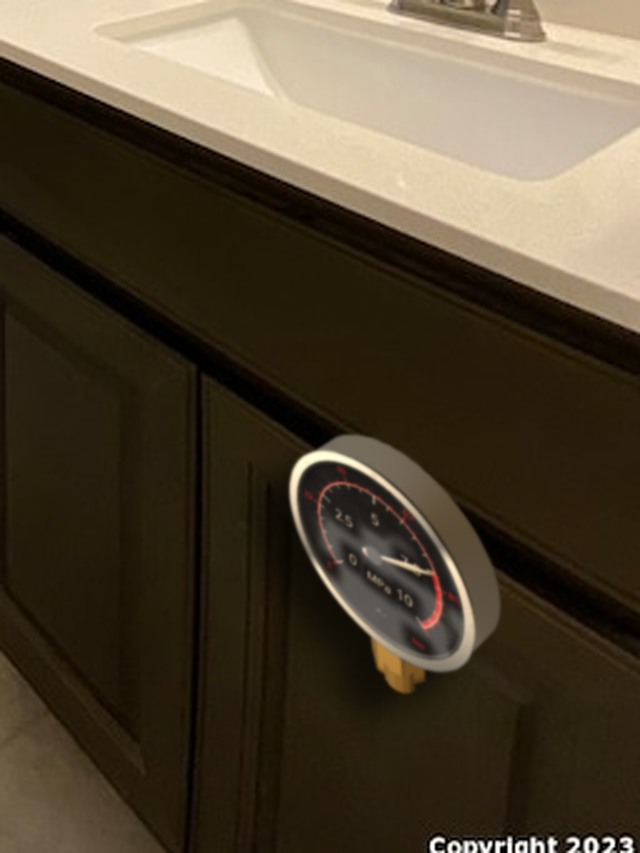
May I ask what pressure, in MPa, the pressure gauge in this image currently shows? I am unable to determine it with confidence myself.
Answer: 7.5 MPa
